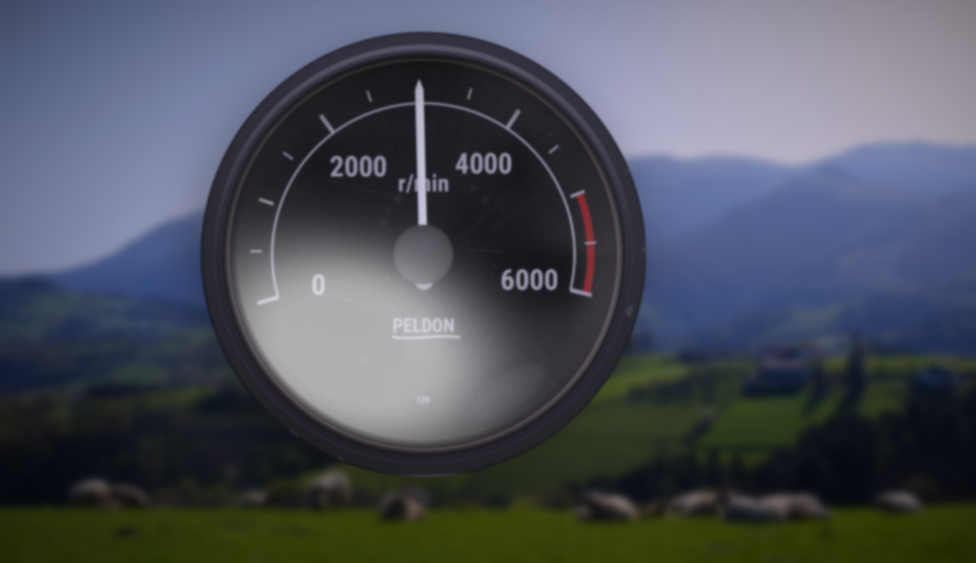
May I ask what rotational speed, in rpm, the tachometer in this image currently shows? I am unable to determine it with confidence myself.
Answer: 3000 rpm
